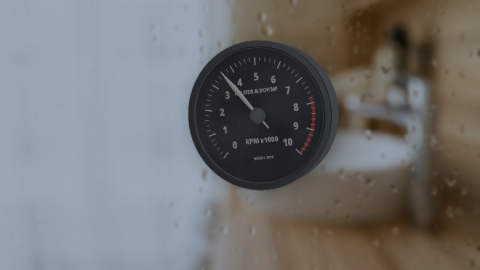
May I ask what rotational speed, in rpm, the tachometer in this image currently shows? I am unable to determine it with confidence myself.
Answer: 3600 rpm
